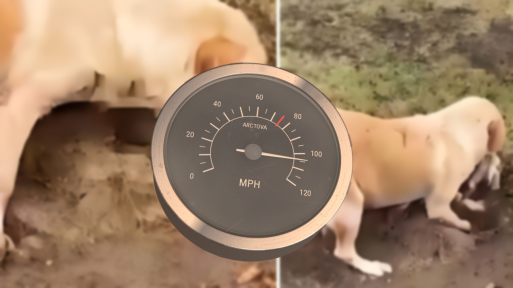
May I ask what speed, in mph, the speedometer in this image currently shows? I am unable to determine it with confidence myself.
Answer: 105 mph
